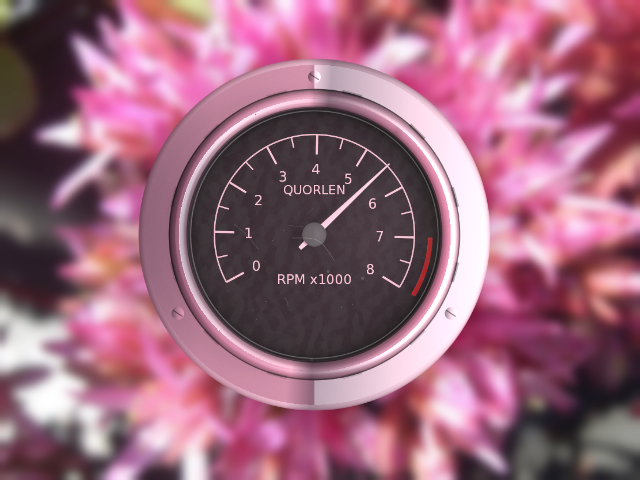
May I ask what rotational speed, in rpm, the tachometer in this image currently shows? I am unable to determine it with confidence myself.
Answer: 5500 rpm
